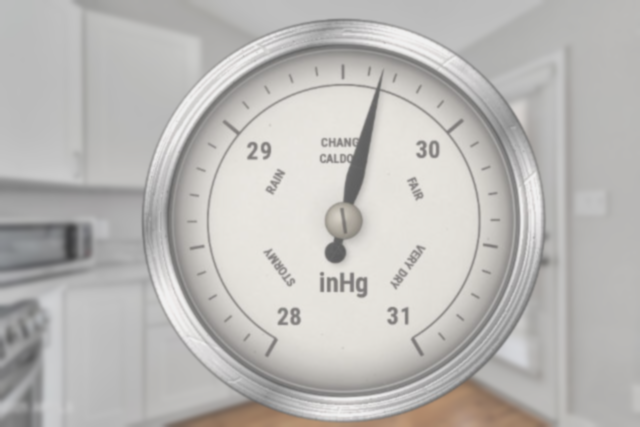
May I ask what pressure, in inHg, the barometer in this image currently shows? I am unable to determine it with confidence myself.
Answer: 29.65 inHg
